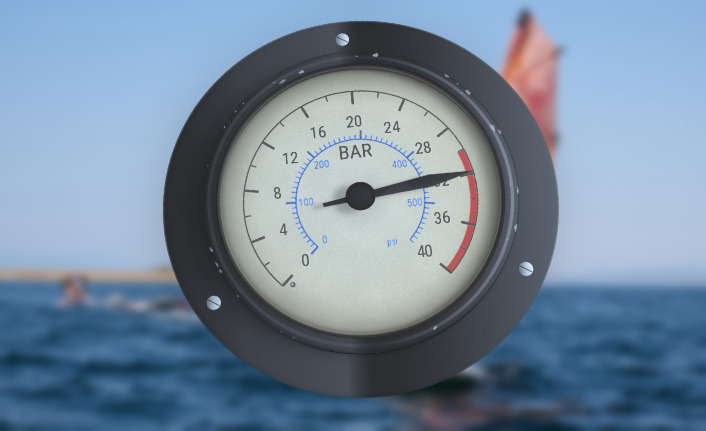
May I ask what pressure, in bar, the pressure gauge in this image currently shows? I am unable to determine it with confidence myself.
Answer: 32 bar
